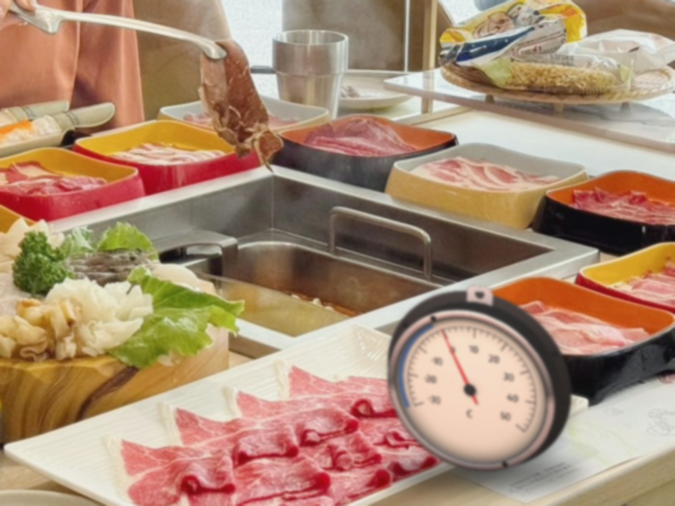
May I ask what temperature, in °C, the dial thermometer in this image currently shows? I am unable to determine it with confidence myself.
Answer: 0 °C
